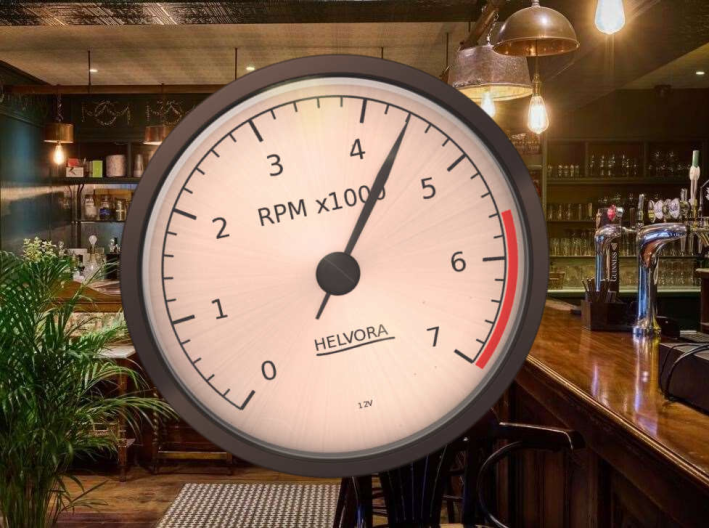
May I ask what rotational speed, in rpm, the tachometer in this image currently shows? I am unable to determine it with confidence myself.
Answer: 4400 rpm
